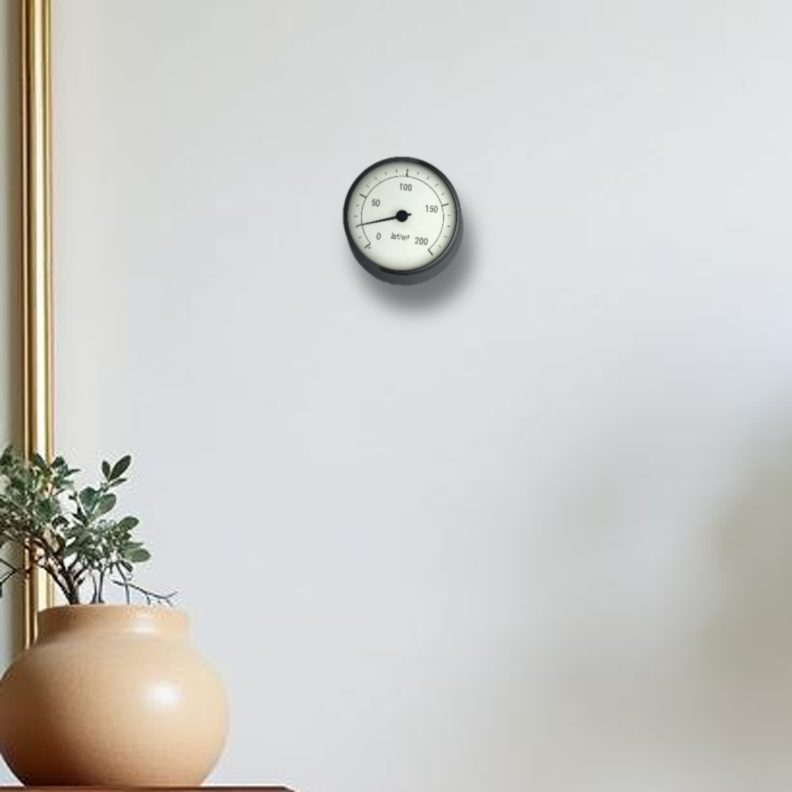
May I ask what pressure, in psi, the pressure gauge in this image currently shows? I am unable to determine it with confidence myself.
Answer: 20 psi
